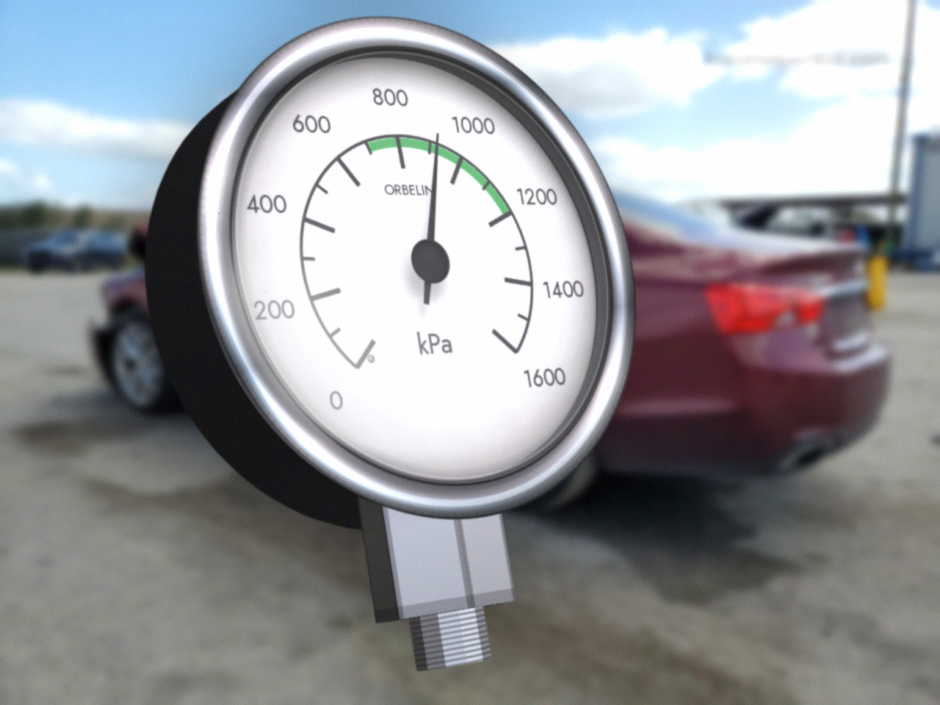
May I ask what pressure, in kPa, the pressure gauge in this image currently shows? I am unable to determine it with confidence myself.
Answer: 900 kPa
